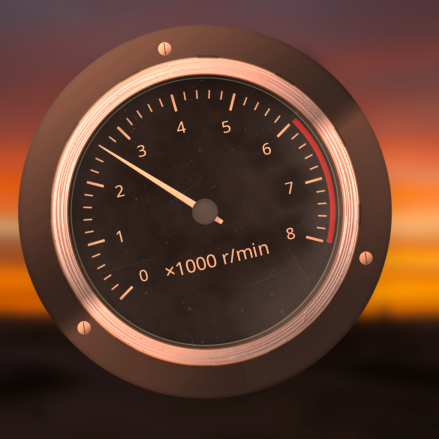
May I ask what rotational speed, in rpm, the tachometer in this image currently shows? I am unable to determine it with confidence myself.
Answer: 2600 rpm
